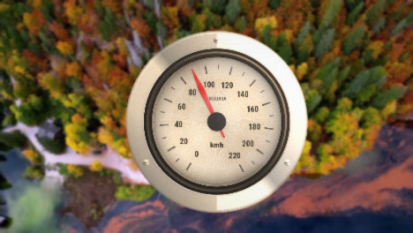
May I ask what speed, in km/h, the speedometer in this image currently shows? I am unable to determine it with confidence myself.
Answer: 90 km/h
